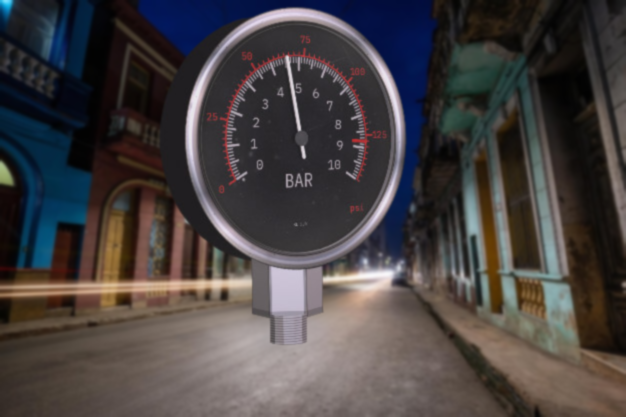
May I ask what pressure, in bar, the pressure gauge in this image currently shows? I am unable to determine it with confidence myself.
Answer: 4.5 bar
